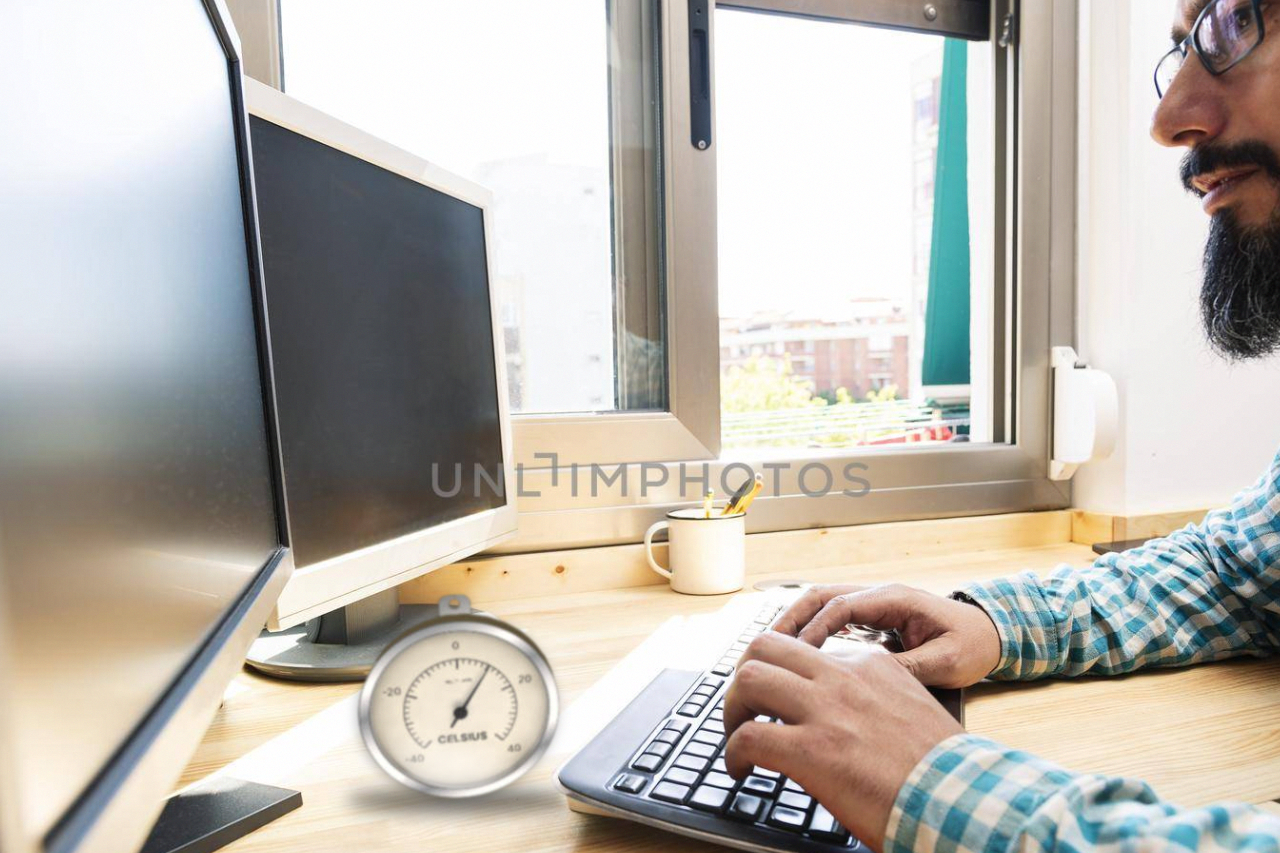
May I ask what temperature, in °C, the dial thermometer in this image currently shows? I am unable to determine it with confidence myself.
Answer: 10 °C
